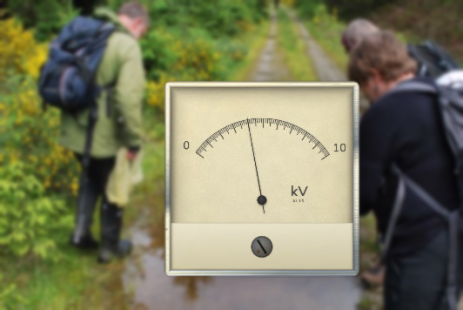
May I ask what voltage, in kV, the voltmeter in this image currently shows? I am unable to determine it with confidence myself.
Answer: 4 kV
